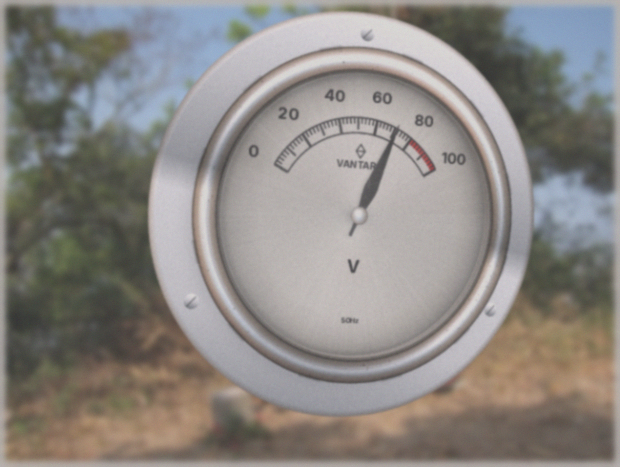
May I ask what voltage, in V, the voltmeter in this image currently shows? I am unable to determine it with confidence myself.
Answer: 70 V
